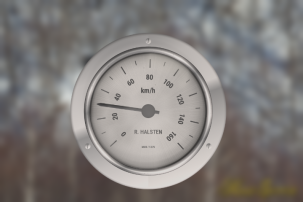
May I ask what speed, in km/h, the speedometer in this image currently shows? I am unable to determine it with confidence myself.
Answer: 30 km/h
